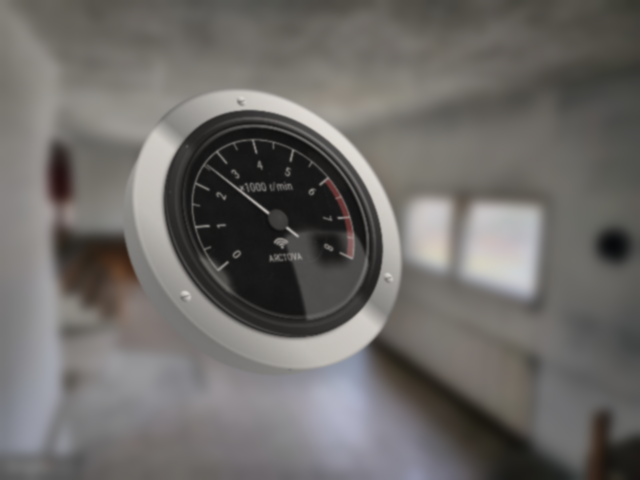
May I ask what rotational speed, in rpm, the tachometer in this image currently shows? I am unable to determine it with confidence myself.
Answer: 2500 rpm
